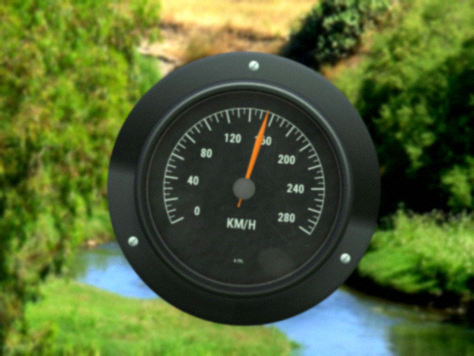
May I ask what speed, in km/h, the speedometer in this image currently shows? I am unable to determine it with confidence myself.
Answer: 155 km/h
